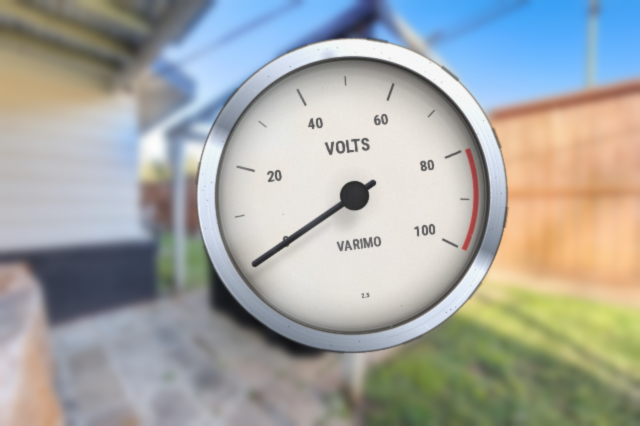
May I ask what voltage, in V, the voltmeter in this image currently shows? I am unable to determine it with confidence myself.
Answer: 0 V
